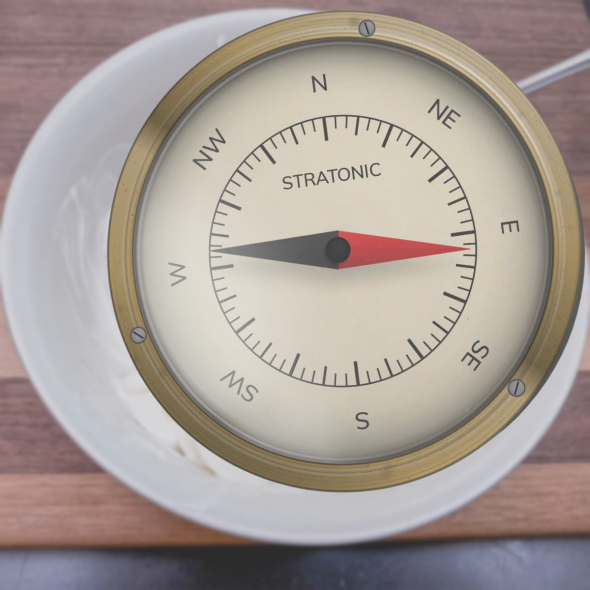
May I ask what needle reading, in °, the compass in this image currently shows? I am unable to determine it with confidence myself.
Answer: 97.5 °
